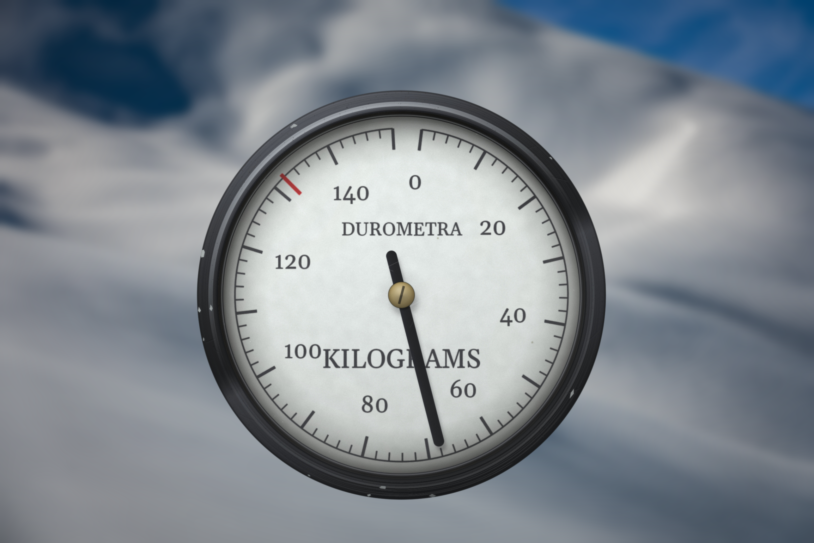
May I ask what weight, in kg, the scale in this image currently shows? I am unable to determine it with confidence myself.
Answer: 68 kg
